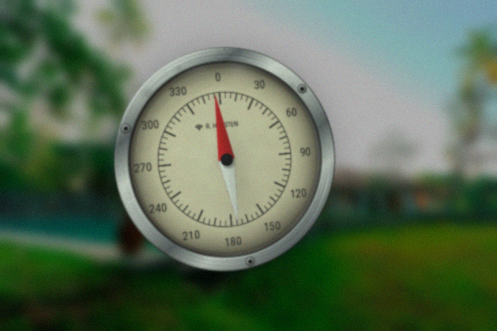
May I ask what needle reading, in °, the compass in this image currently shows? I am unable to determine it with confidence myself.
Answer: 355 °
